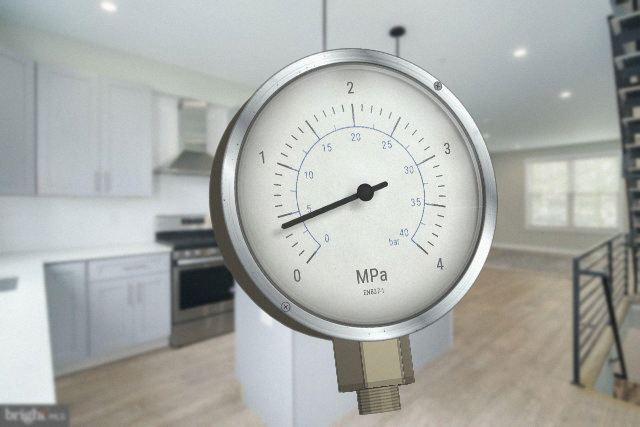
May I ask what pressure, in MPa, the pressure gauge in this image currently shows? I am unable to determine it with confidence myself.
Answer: 0.4 MPa
